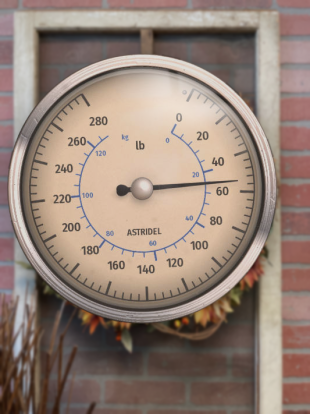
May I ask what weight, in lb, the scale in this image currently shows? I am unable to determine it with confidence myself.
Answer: 54 lb
